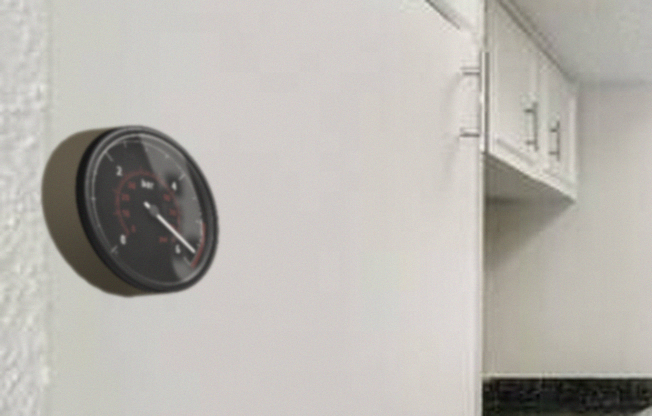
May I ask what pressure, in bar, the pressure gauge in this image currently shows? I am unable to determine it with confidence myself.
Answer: 5.75 bar
